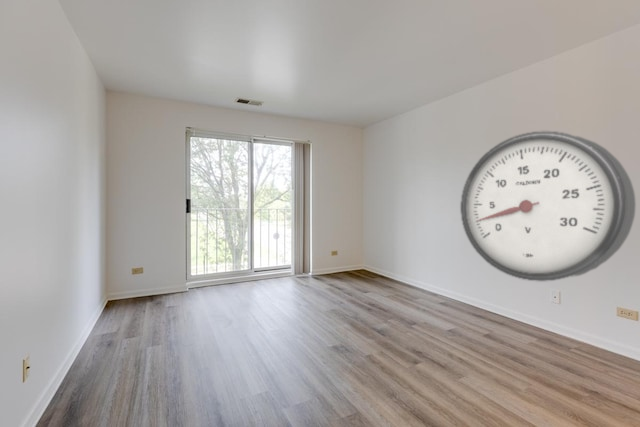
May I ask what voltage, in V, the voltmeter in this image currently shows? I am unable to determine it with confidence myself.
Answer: 2.5 V
